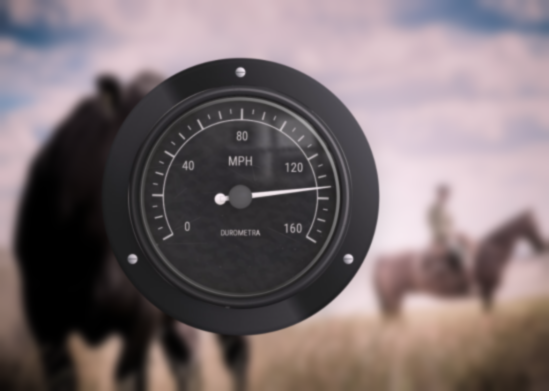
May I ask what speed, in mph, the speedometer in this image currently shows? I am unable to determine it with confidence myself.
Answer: 135 mph
